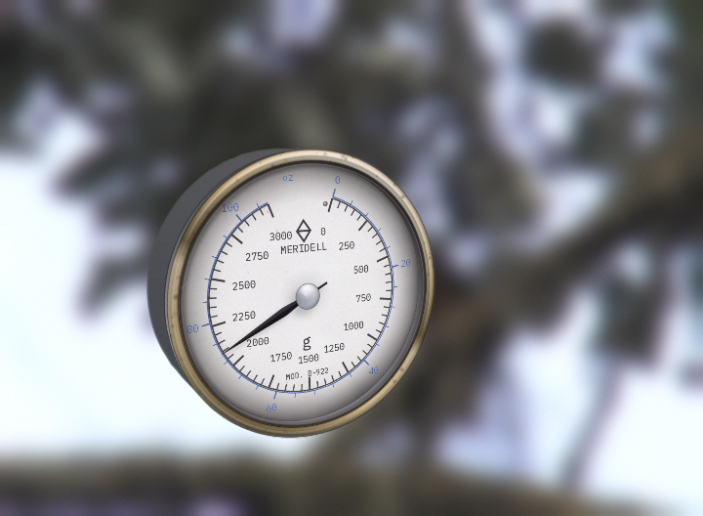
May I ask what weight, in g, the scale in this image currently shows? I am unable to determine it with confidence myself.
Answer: 2100 g
